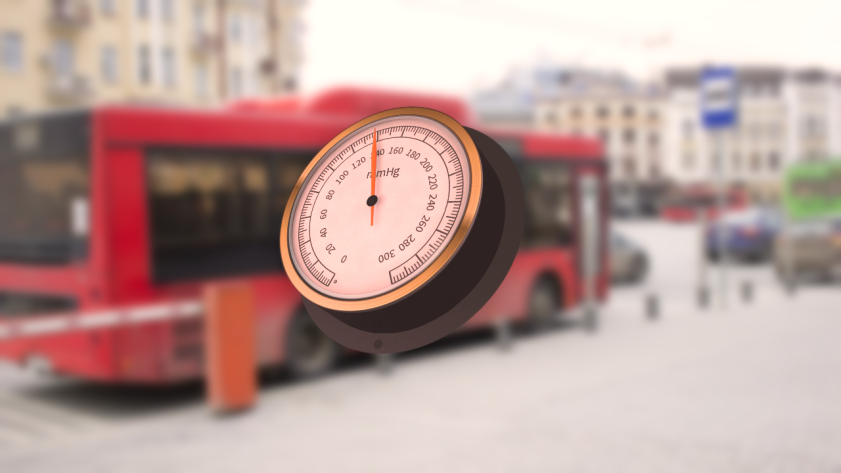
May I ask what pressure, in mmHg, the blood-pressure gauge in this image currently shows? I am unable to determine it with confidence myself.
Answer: 140 mmHg
